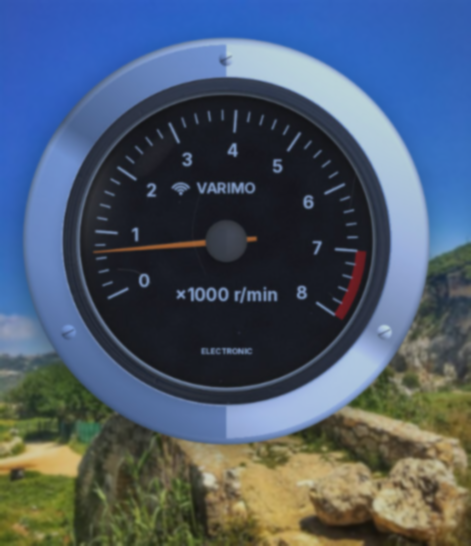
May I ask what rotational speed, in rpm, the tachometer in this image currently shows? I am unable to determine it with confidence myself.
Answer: 700 rpm
